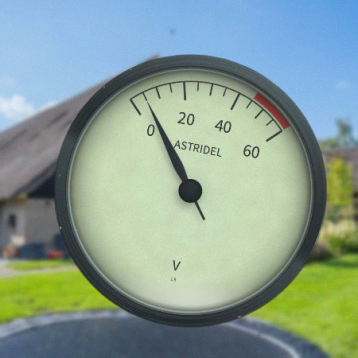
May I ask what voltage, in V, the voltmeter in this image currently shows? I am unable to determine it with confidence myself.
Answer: 5 V
